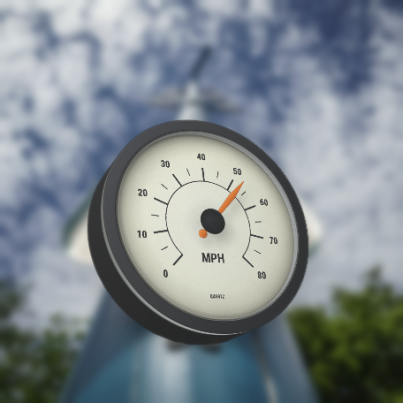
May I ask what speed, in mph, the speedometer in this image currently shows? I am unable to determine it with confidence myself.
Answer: 52.5 mph
